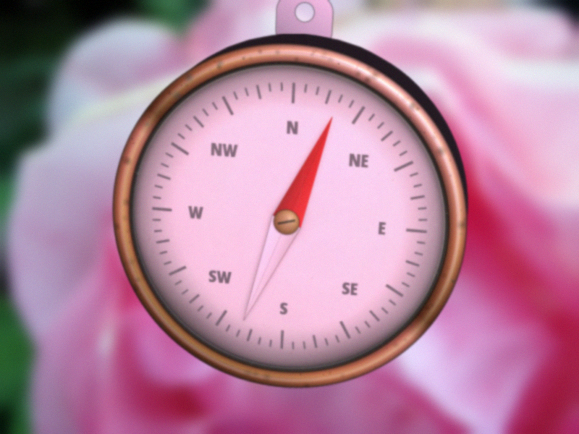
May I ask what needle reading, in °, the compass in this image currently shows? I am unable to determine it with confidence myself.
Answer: 20 °
